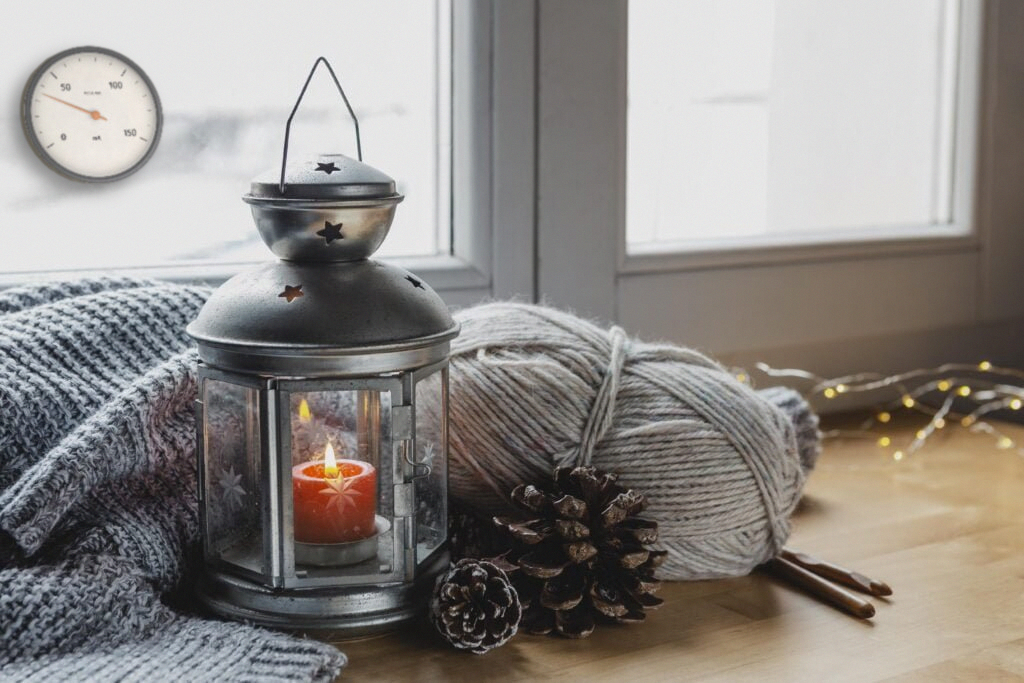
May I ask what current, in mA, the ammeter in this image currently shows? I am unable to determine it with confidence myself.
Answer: 35 mA
